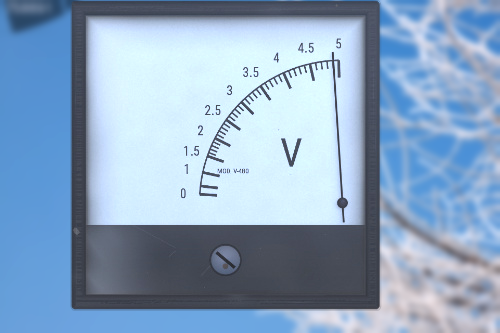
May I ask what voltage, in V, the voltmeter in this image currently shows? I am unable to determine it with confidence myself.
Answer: 4.9 V
